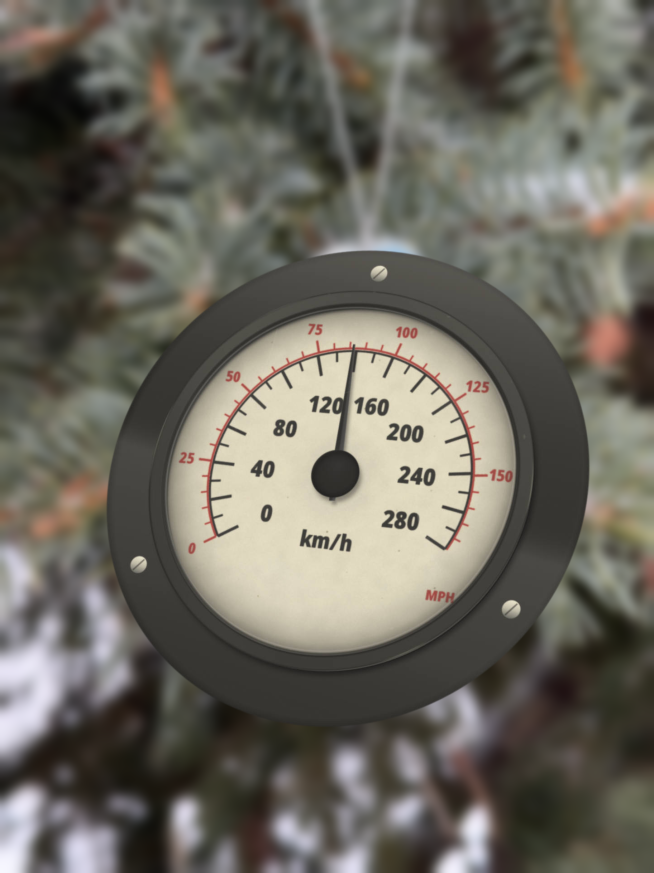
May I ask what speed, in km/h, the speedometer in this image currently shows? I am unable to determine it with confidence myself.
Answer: 140 km/h
